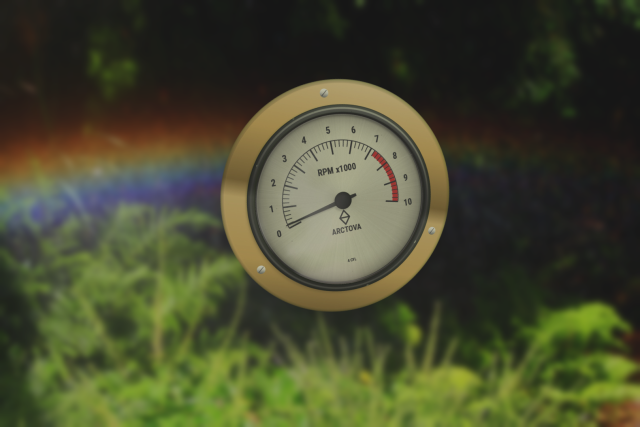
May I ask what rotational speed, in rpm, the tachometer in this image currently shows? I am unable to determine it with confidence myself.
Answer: 200 rpm
